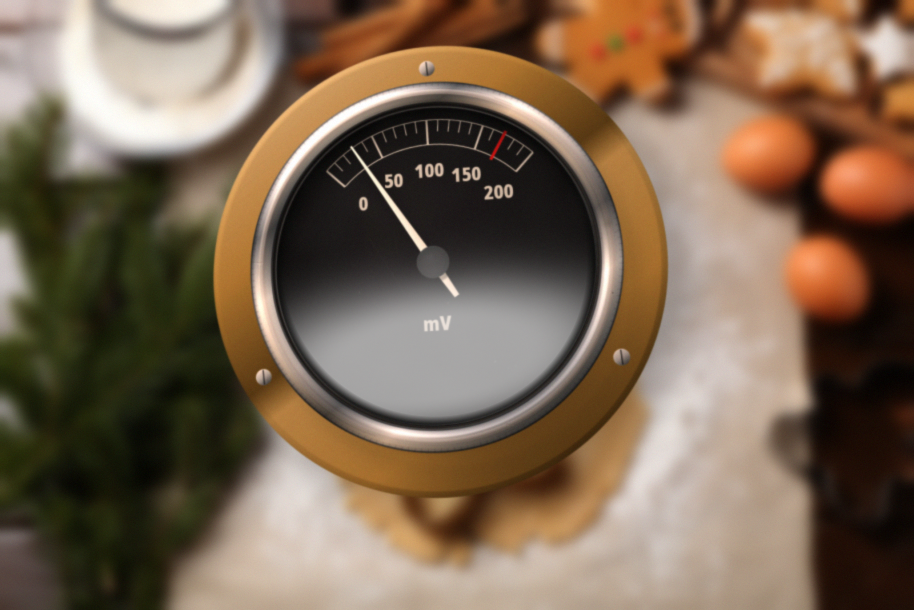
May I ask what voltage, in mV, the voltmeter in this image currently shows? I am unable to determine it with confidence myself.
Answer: 30 mV
